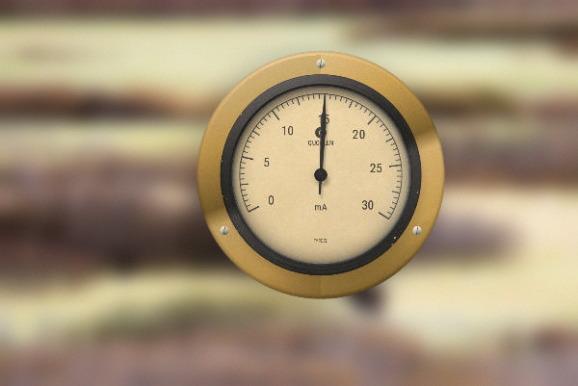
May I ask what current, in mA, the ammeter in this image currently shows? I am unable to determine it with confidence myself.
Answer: 15 mA
